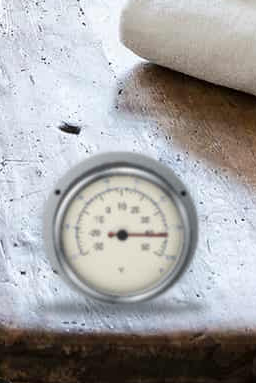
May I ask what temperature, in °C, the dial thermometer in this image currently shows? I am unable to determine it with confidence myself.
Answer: 40 °C
